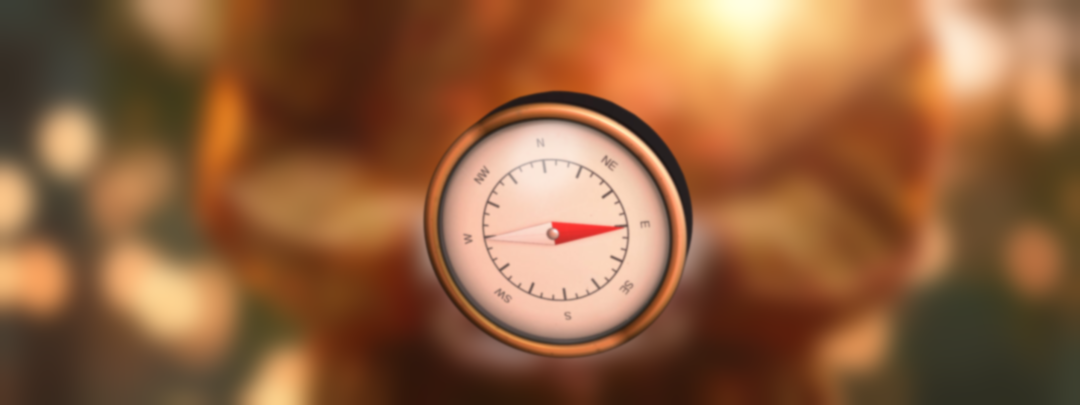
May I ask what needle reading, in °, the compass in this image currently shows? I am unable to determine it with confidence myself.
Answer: 90 °
